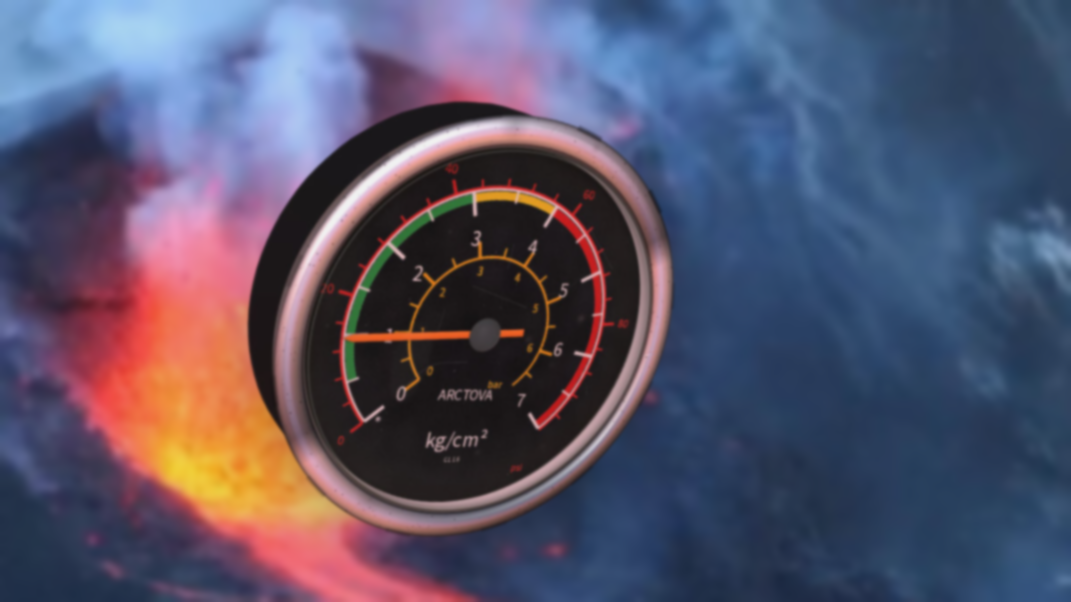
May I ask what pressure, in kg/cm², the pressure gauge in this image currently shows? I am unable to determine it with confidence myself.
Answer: 1 kg/cm²
